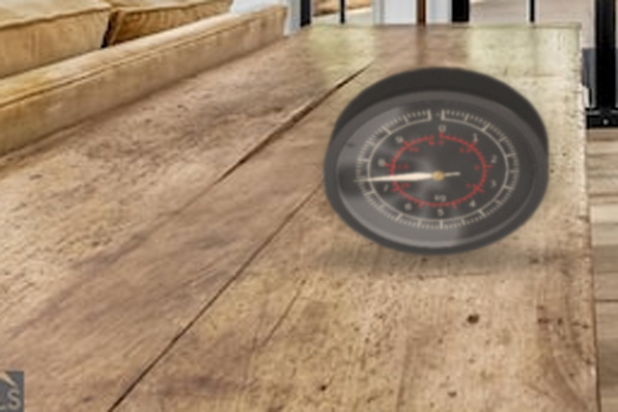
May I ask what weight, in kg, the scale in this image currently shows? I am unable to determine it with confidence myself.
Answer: 7.5 kg
